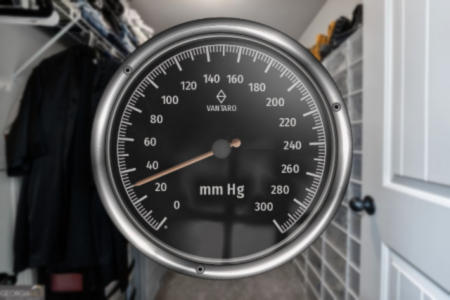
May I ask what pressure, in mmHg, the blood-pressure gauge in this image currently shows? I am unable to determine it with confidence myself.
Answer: 30 mmHg
